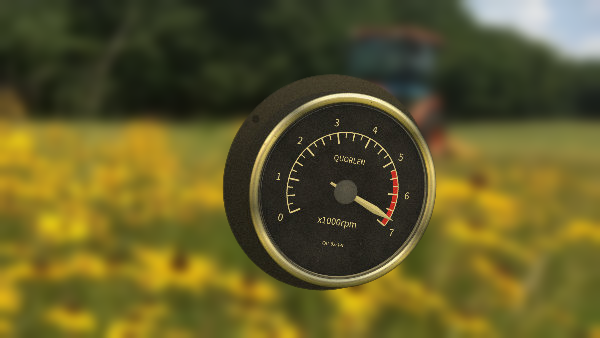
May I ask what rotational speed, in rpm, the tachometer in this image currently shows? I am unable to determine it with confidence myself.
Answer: 6750 rpm
